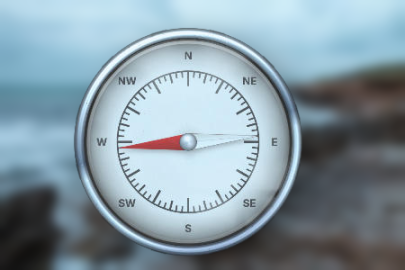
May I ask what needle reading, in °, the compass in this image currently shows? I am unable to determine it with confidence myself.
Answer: 265 °
